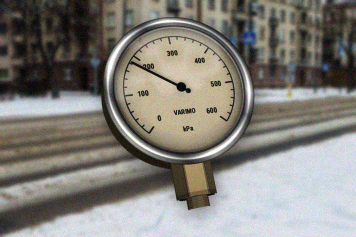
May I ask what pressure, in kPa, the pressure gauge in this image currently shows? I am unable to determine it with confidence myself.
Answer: 180 kPa
